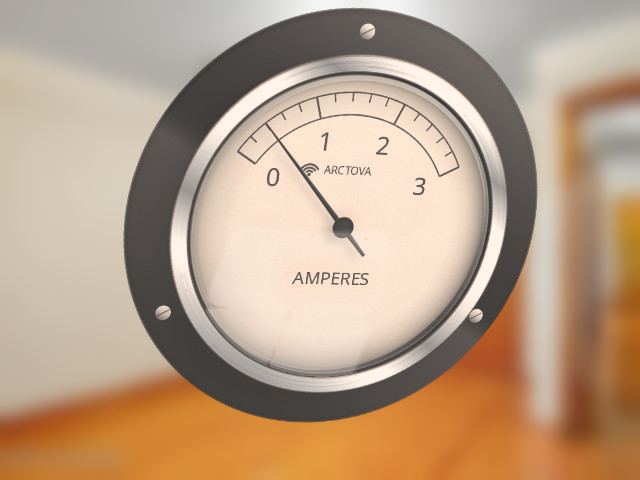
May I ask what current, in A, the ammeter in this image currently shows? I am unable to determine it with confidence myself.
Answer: 0.4 A
